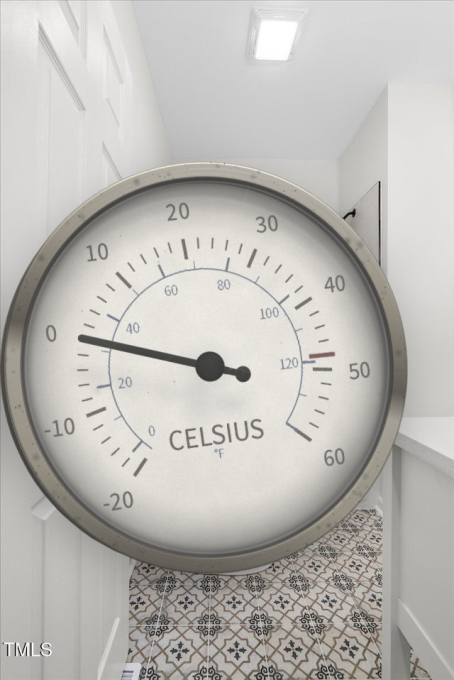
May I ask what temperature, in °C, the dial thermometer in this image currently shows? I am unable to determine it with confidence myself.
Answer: 0 °C
